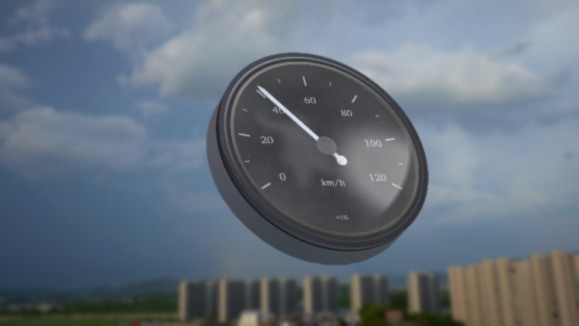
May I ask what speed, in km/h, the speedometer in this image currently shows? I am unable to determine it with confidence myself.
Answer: 40 km/h
